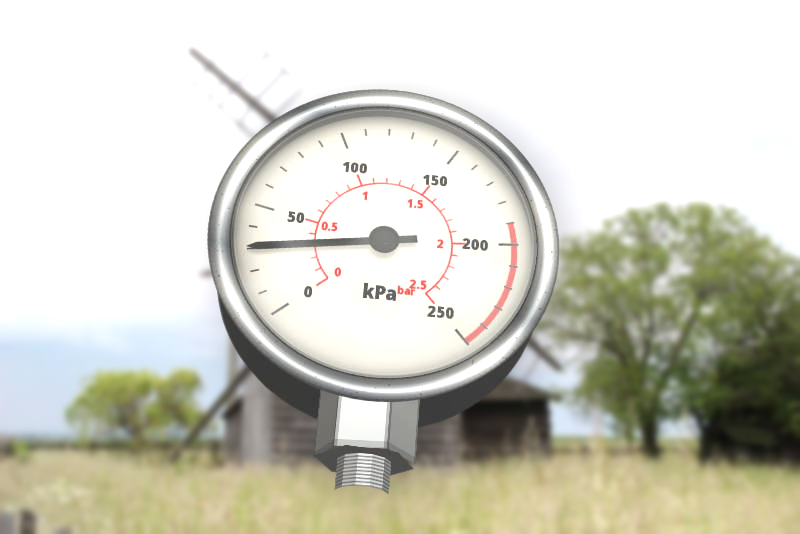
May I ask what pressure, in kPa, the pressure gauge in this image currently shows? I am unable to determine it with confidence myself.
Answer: 30 kPa
